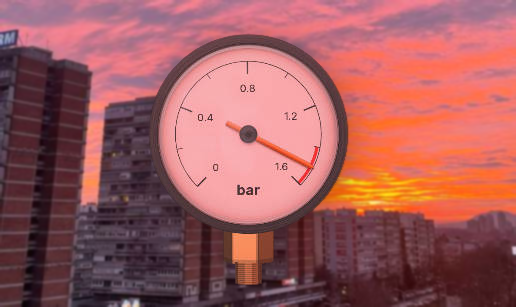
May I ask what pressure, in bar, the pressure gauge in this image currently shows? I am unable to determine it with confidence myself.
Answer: 1.5 bar
